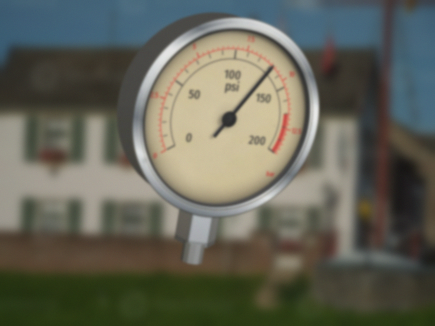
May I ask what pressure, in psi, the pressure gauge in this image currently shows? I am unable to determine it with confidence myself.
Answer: 130 psi
